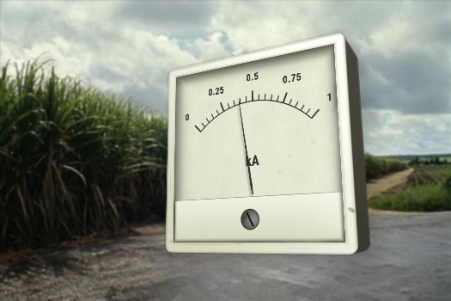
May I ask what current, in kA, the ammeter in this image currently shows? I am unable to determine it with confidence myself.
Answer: 0.4 kA
